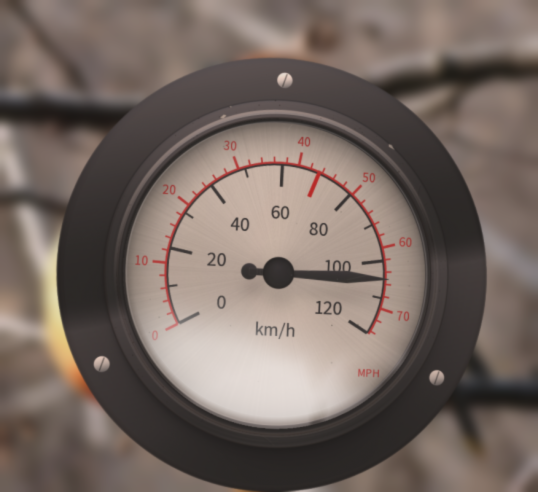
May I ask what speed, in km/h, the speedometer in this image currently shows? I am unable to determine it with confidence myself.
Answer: 105 km/h
